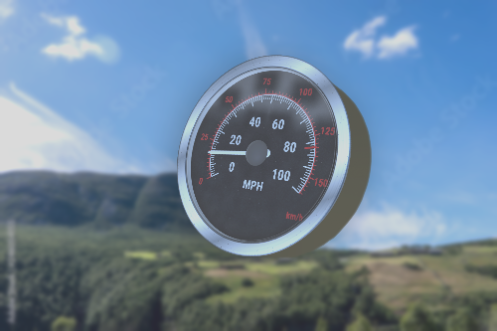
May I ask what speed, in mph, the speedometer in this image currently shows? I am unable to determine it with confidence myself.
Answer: 10 mph
